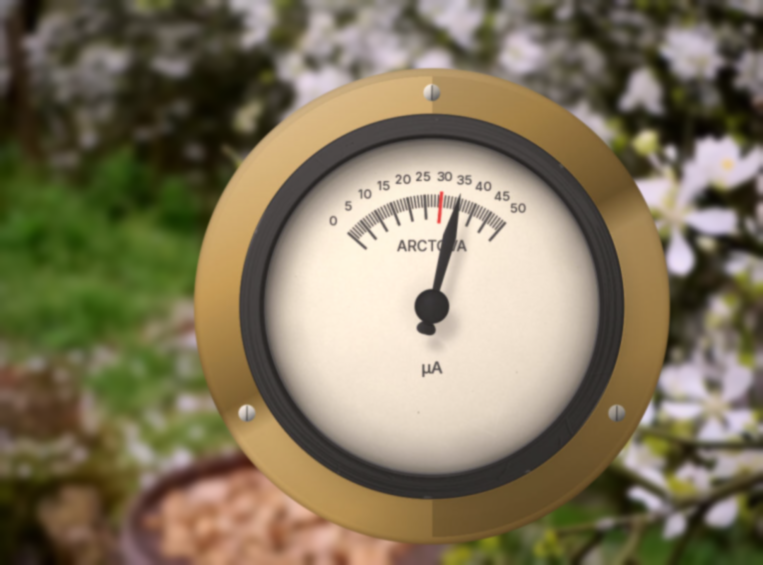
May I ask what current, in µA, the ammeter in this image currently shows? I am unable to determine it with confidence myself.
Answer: 35 µA
